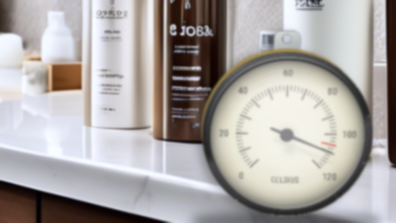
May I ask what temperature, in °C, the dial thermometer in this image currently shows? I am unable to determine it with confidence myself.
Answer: 110 °C
